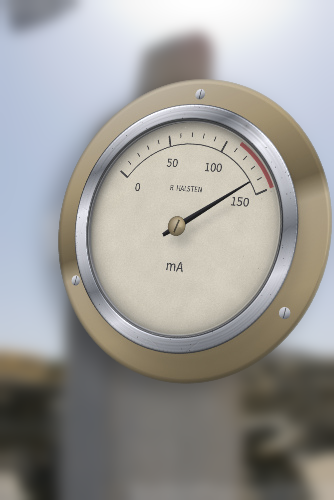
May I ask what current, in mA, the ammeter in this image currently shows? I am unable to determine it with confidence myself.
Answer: 140 mA
